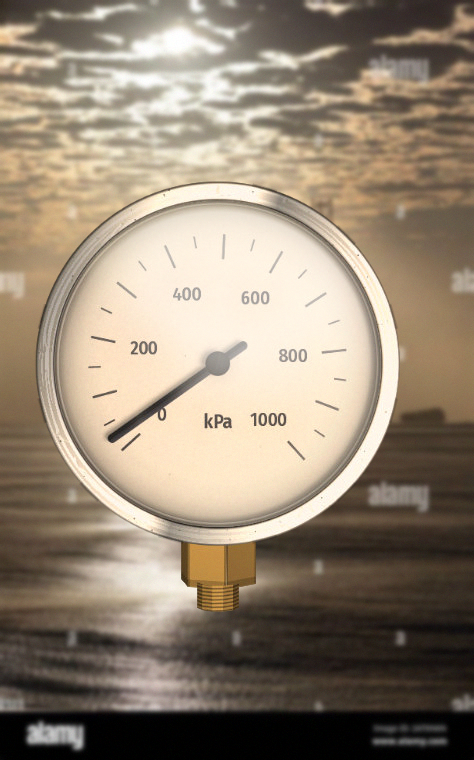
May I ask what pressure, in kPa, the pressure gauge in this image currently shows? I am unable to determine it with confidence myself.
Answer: 25 kPa
